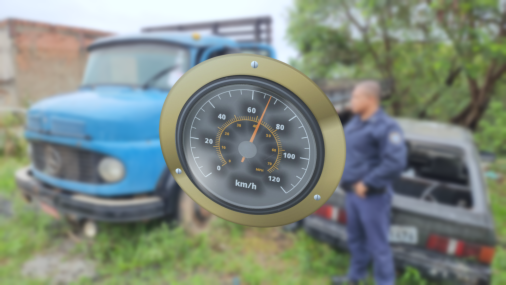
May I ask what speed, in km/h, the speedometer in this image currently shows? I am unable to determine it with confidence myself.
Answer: 67.5 km/h
